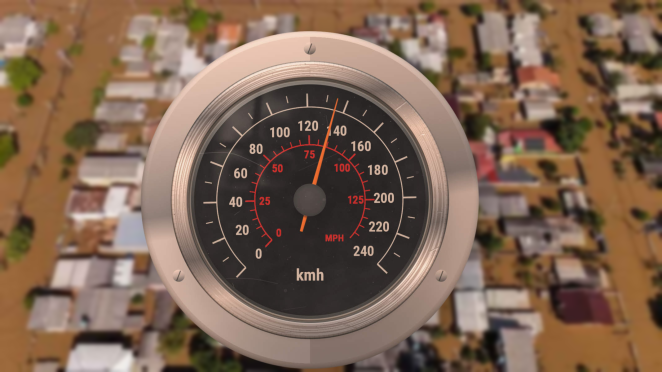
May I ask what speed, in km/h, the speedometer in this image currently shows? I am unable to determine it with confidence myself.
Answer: 135 km/h
